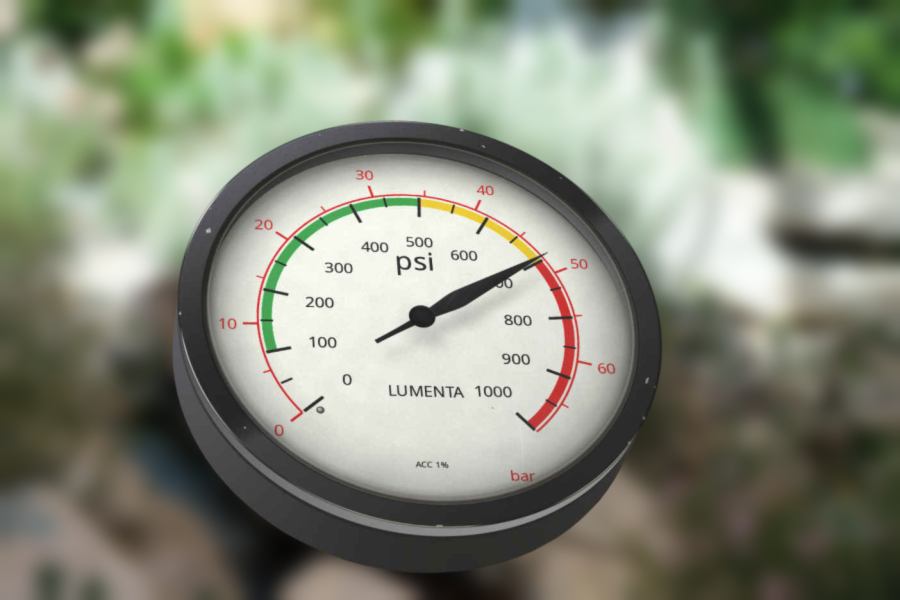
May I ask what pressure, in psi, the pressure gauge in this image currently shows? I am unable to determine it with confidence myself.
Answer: 700 psi
